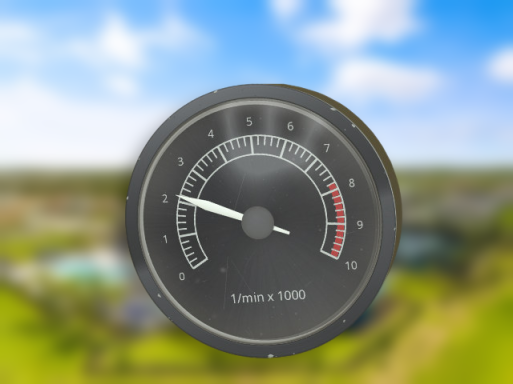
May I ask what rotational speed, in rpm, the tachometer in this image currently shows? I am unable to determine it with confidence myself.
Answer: 2200 rpm
